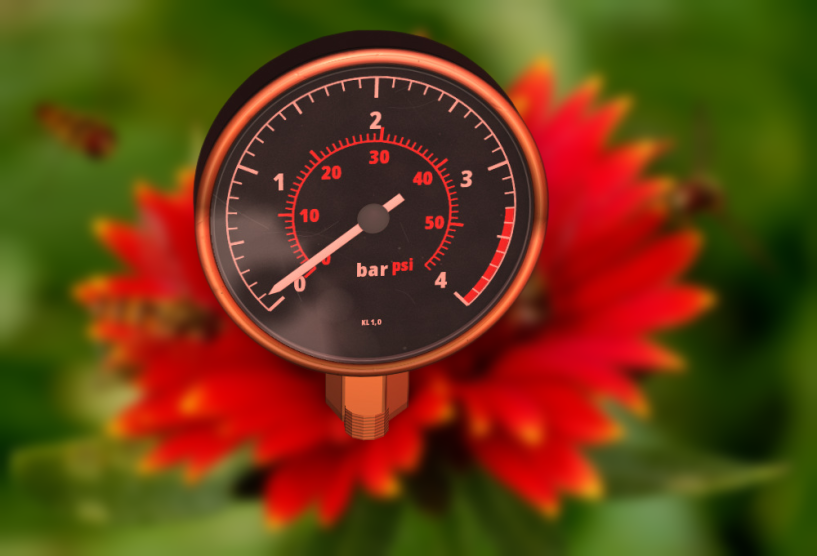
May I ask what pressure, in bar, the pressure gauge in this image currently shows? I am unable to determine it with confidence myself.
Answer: 0.1 bar
